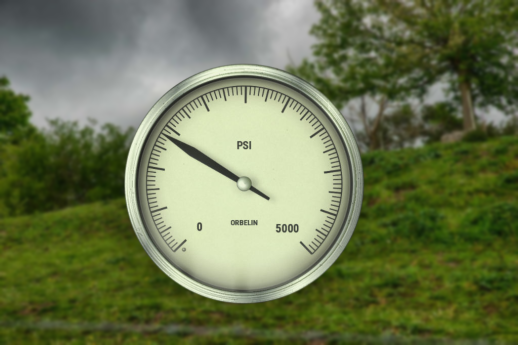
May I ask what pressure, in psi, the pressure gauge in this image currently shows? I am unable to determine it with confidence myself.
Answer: 1400 psi
